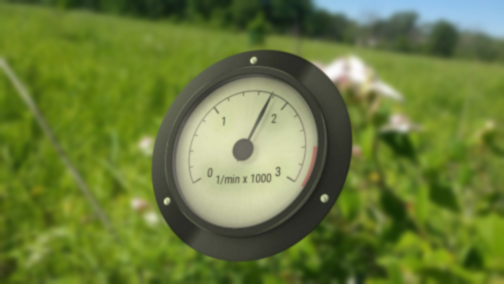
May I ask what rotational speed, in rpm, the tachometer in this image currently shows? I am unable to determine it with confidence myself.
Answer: 1800 rpm
